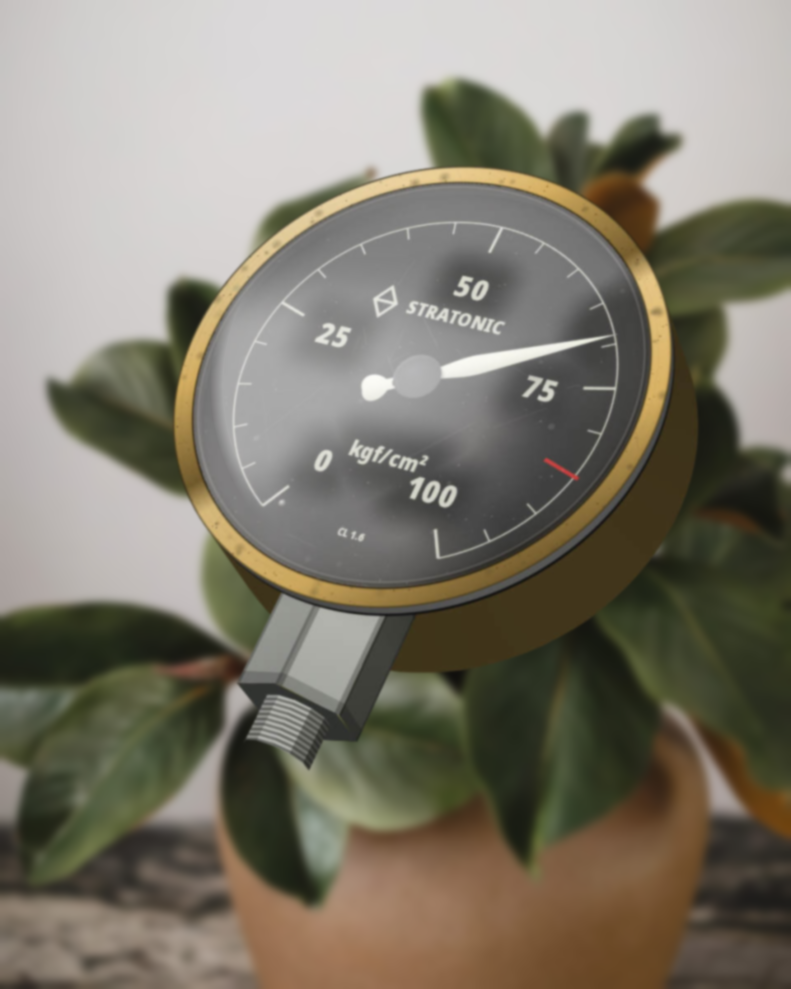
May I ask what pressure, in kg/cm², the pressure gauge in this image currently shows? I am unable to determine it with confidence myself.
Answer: 70 kg/cm²
